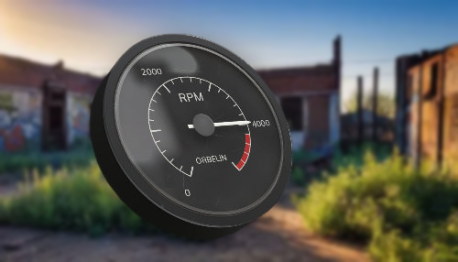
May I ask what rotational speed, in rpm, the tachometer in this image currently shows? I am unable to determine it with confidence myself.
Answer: 4000 rpm
